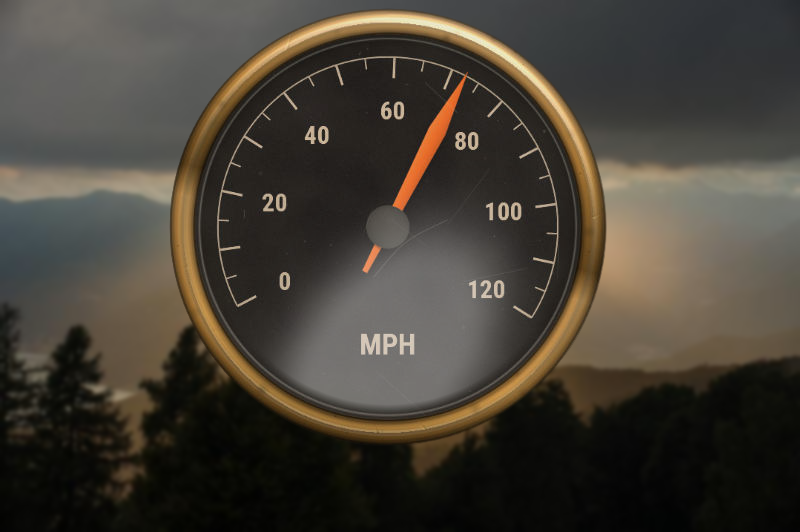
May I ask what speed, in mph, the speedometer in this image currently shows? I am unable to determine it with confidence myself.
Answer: 72.5 mph
